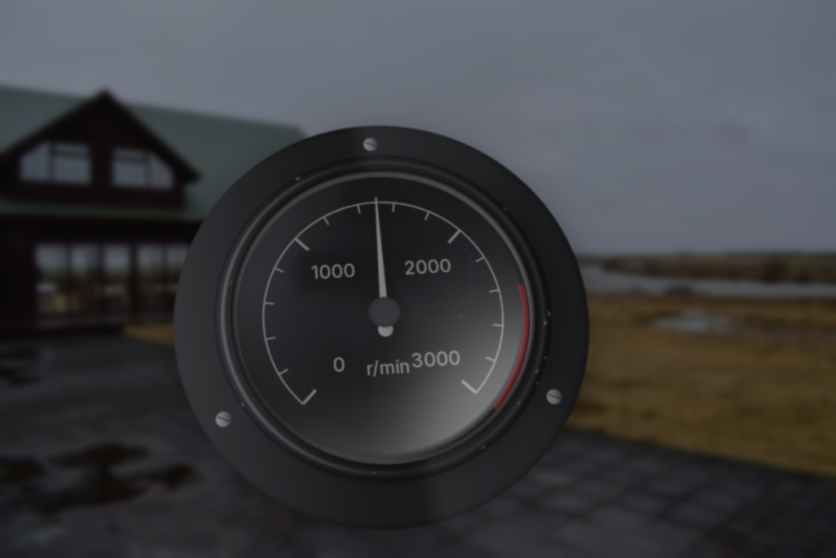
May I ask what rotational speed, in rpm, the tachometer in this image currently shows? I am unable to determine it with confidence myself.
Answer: 1500 rpm
